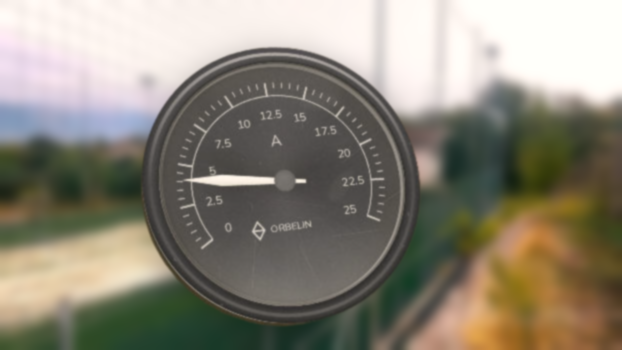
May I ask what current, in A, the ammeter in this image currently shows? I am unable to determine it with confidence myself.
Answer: 4 A
